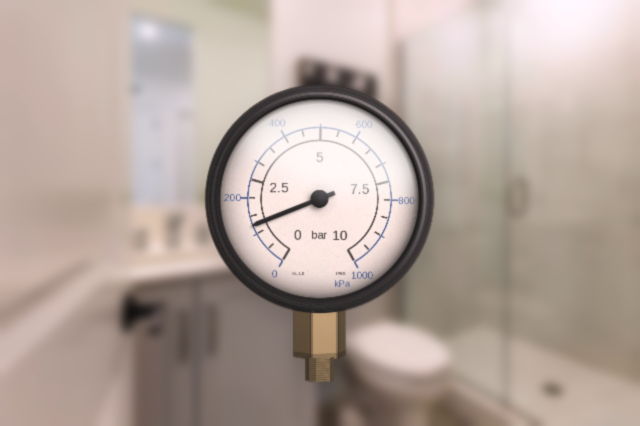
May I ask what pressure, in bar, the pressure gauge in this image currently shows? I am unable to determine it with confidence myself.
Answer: 1.25 bar
